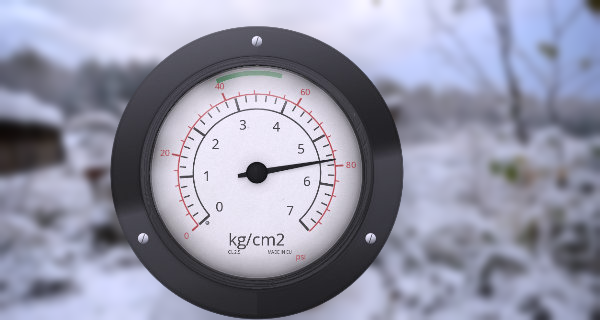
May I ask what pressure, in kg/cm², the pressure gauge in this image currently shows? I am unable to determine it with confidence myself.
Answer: 5.5 kg/cm²
